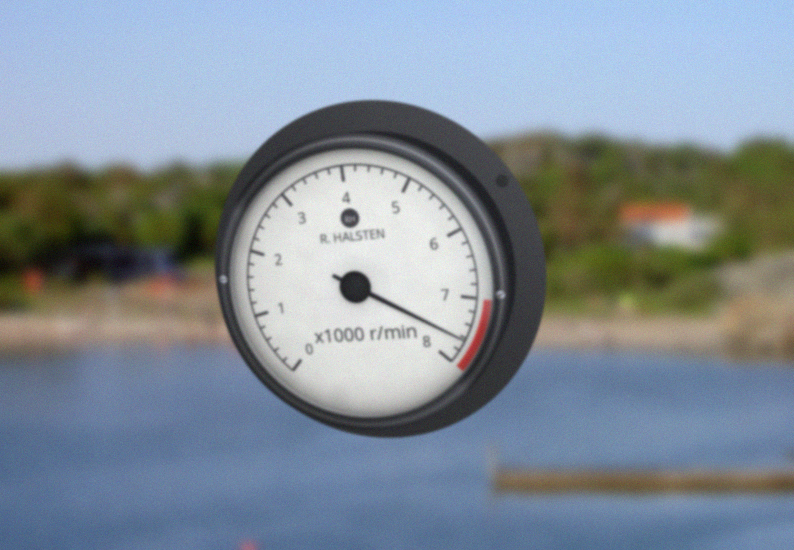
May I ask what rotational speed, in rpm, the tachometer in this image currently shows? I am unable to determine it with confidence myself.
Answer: 7600 rpm
